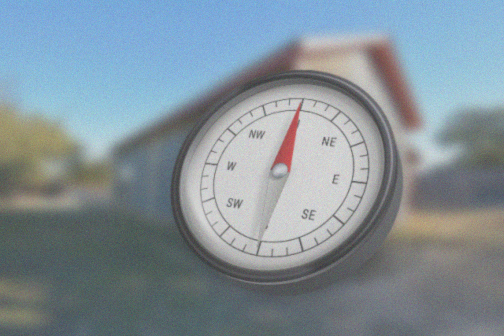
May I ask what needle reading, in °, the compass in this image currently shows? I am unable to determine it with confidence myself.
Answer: 0 °
